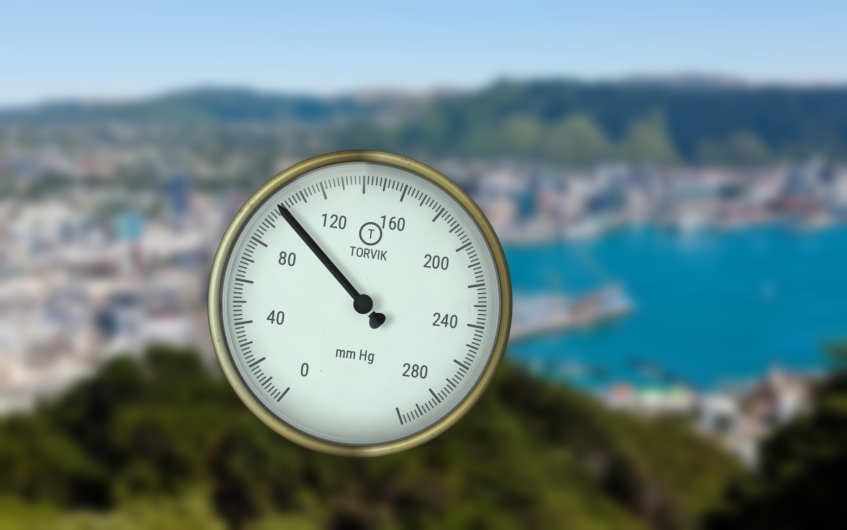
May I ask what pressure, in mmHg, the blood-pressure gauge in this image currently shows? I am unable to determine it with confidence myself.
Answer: 98 mmHg
